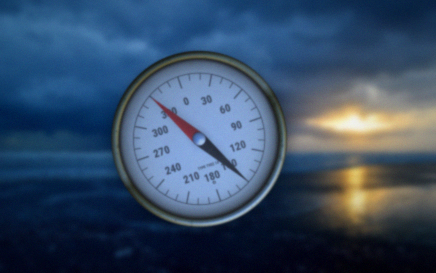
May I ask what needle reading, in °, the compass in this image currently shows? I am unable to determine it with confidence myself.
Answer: 330 °
